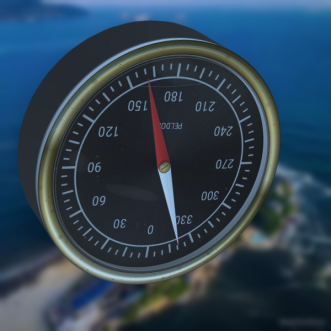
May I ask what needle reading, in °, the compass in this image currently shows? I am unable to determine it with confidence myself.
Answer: 160 °
